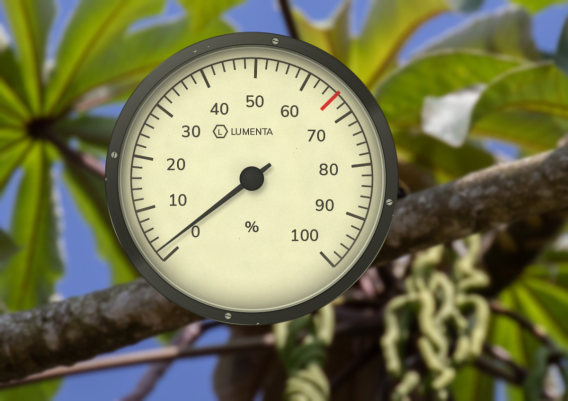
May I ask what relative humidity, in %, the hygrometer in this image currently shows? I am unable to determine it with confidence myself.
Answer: 2 %
